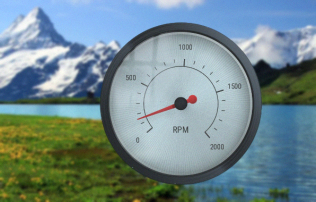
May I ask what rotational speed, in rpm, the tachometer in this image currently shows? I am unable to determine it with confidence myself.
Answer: 150 rpm
